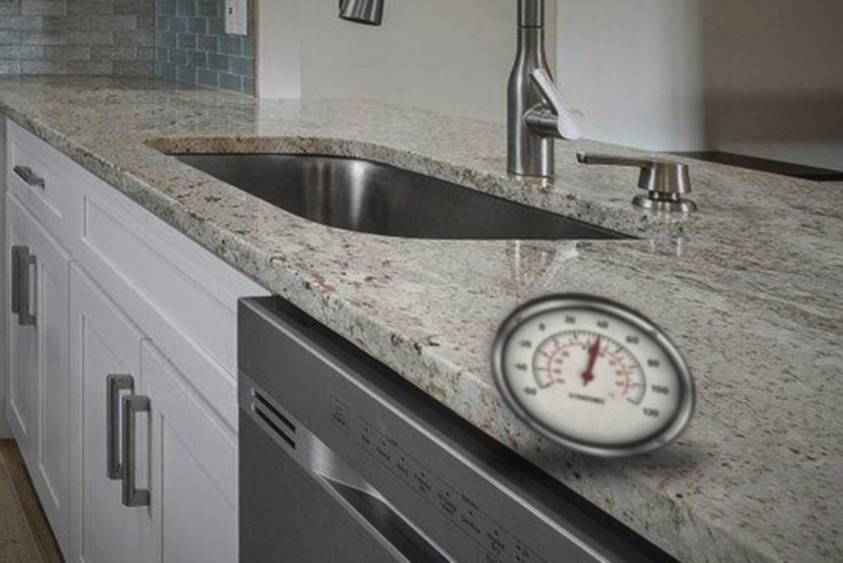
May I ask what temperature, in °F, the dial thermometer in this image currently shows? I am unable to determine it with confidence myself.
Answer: 40 °F
